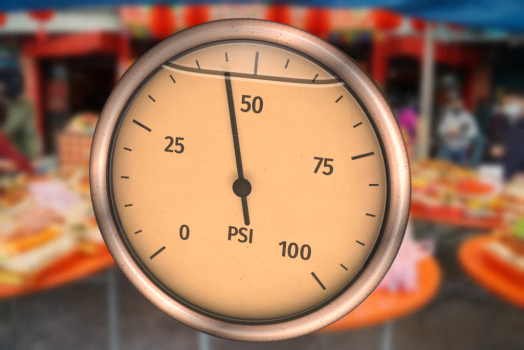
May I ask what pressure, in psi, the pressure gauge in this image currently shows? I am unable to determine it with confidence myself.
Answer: 45 psi
